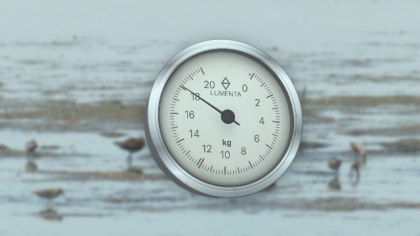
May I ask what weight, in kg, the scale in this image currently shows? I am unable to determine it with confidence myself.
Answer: 18 kg
